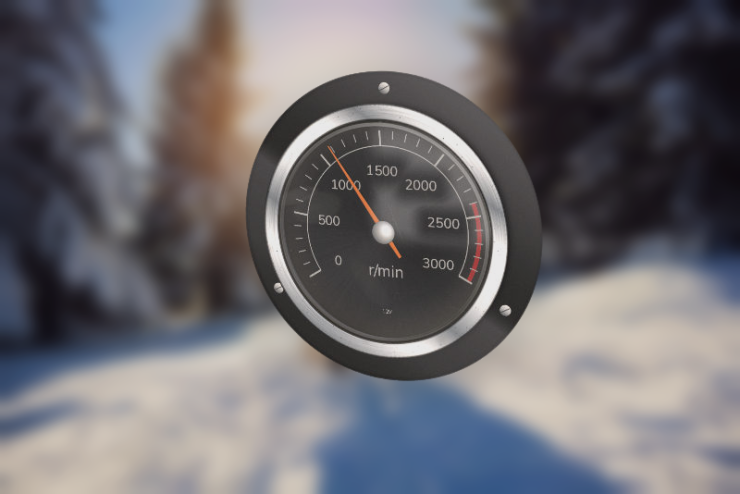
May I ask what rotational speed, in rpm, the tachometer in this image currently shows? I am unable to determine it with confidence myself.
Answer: 1100 rpm
